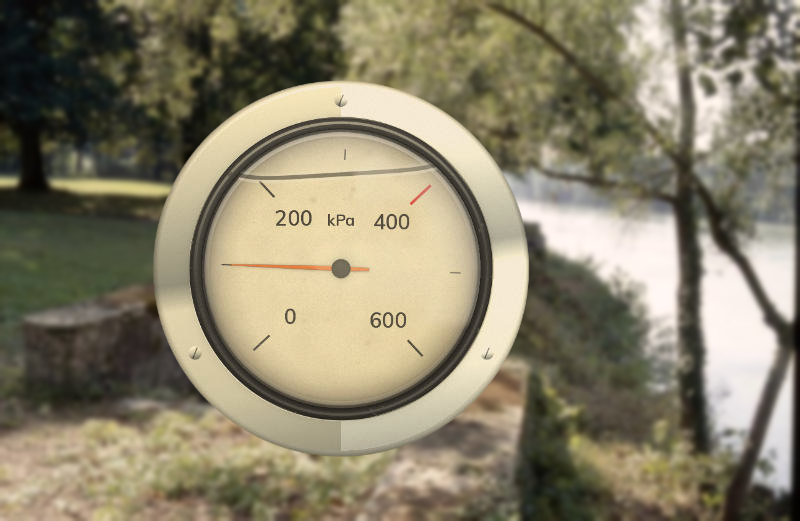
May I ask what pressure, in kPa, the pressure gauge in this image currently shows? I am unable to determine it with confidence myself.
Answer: 100 kPa
